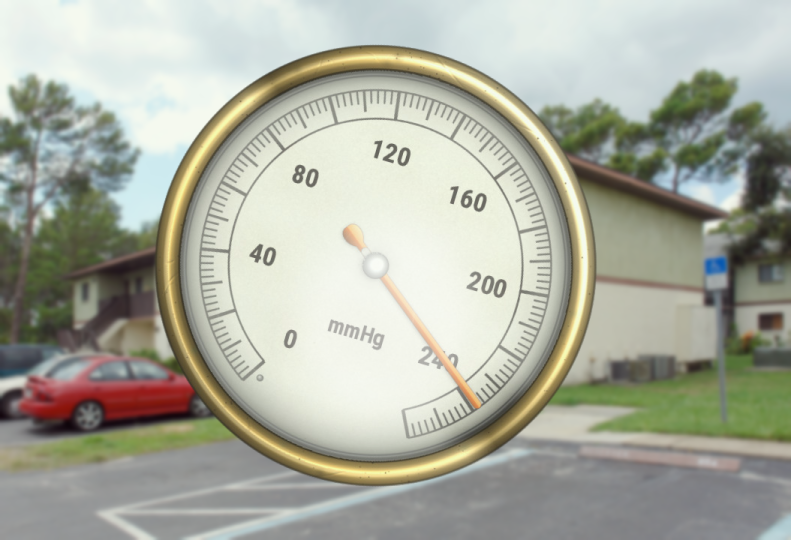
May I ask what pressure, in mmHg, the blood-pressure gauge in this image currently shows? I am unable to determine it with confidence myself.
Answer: 238 mmHg
